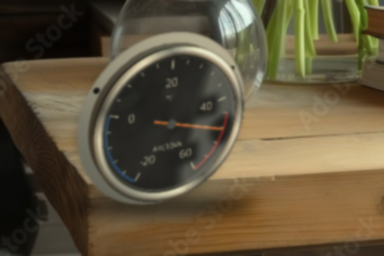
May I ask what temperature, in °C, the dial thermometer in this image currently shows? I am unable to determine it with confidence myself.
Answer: 48 °C
